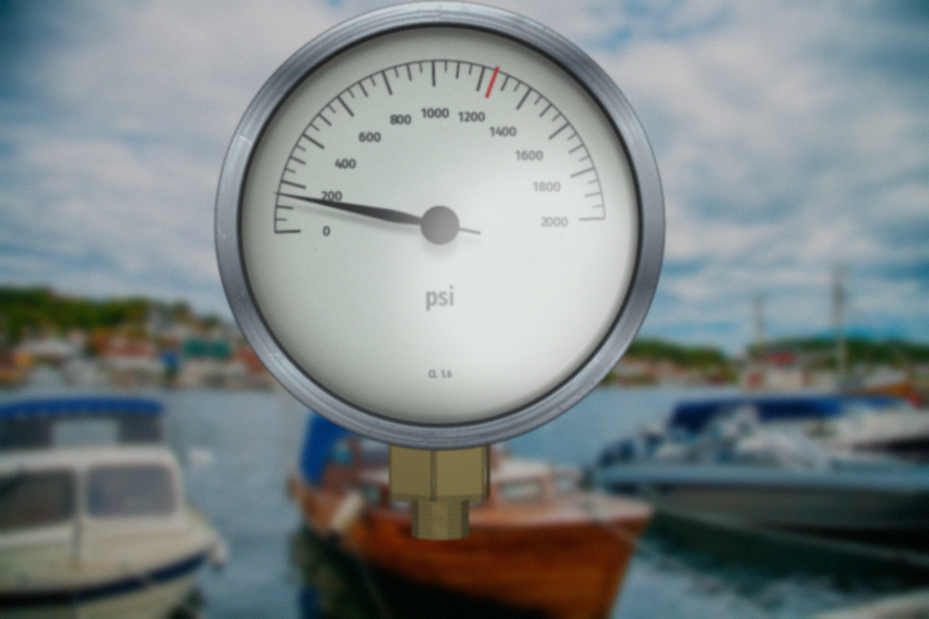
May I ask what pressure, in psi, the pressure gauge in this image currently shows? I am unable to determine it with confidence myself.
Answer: 150 psi
